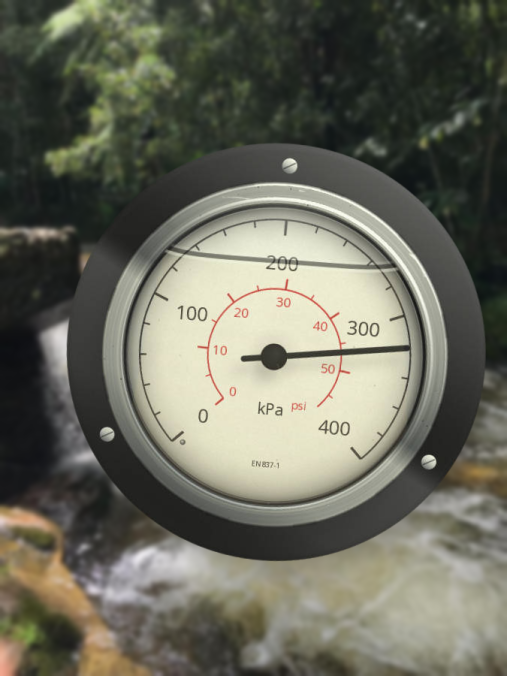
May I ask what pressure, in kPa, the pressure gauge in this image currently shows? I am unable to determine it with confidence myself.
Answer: 320 kPa
